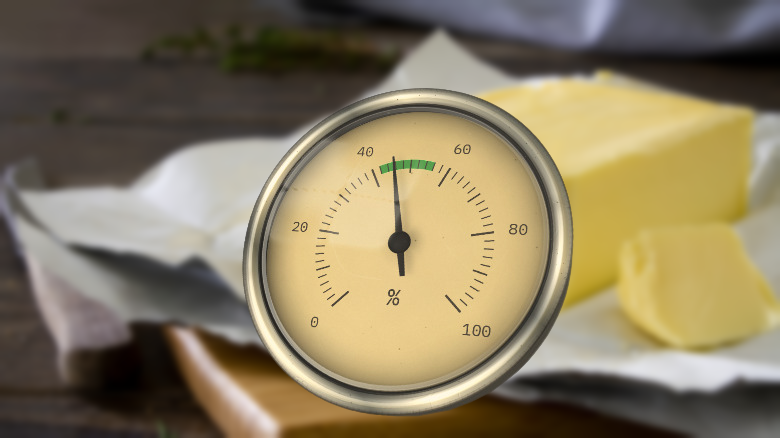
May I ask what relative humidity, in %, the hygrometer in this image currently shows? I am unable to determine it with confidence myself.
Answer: 46 %
